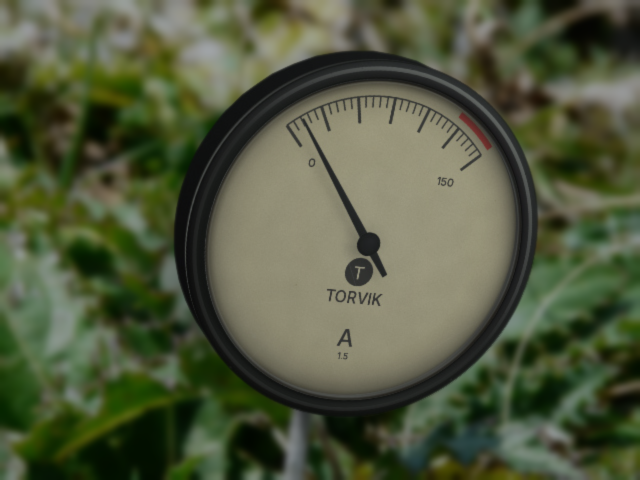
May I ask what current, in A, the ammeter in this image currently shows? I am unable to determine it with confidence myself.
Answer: 10 A
